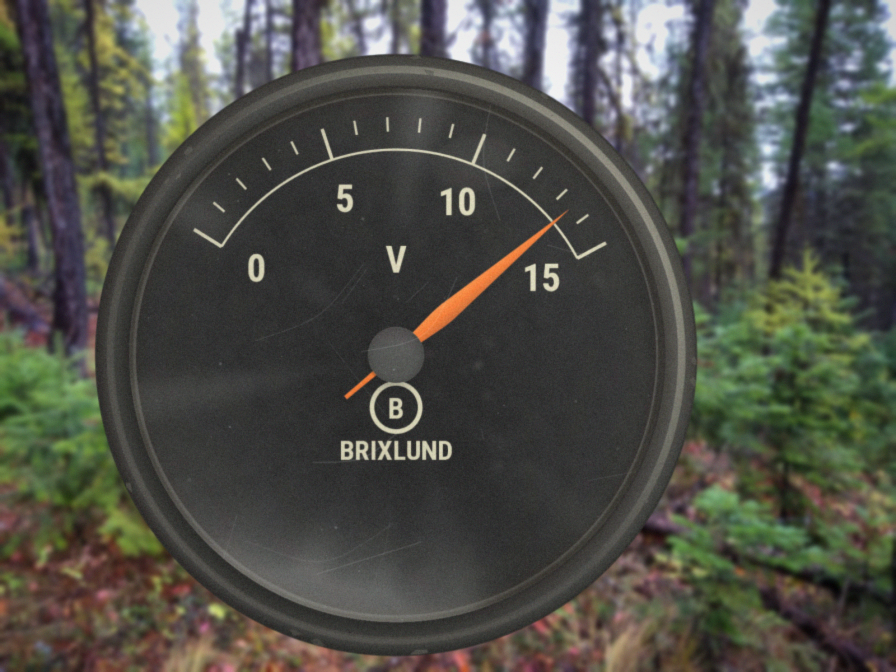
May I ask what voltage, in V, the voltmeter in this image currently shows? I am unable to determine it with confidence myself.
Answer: 13.5 V
